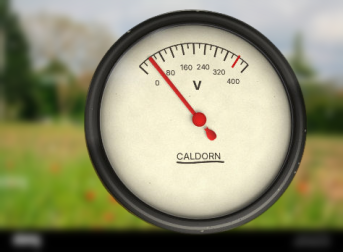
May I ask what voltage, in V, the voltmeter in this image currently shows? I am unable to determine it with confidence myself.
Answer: 40 V
